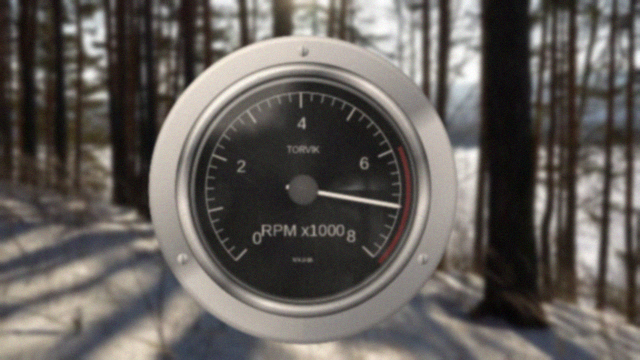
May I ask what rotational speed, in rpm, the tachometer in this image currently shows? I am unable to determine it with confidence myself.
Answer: 7000 rpm
